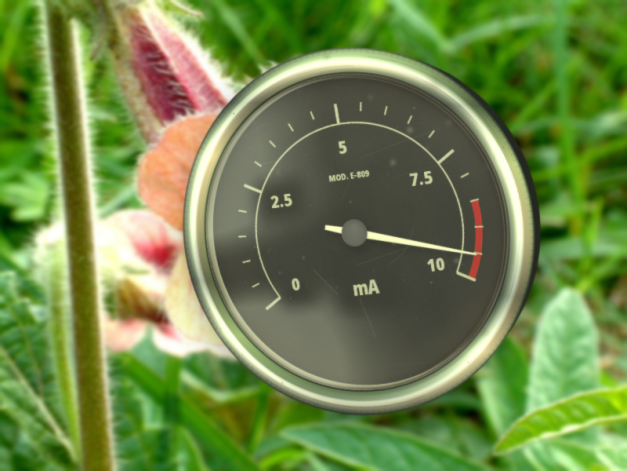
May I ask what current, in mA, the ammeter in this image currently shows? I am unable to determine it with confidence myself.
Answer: 9.5 mA
